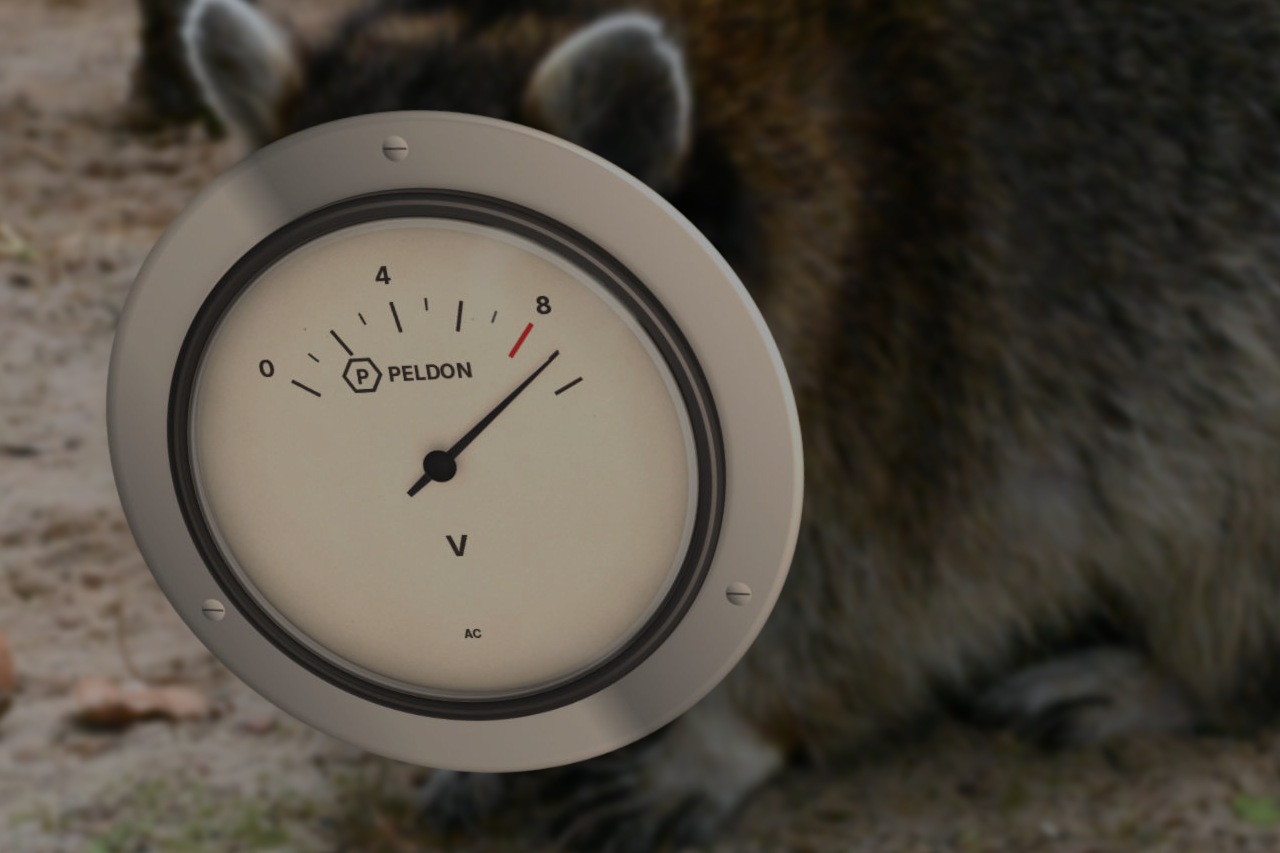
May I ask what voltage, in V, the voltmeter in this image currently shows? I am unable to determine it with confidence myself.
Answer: 9 V
